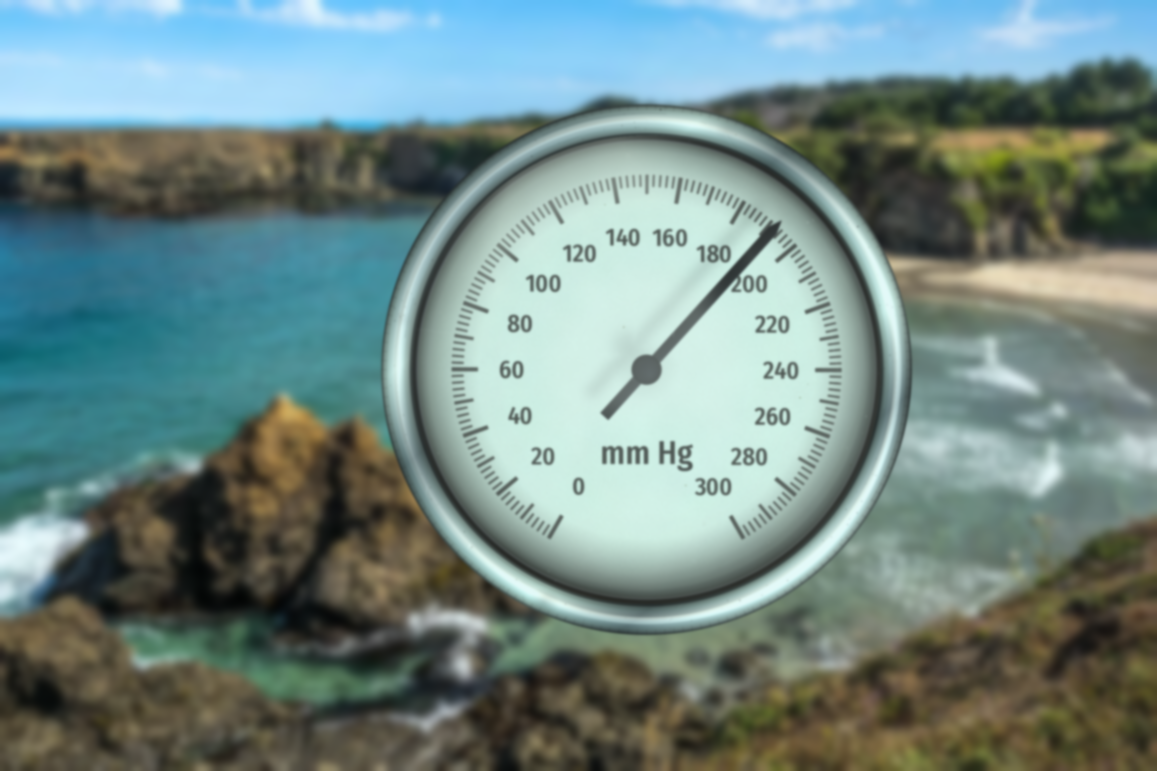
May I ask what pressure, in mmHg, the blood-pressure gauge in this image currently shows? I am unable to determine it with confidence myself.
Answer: 192 mmHg
